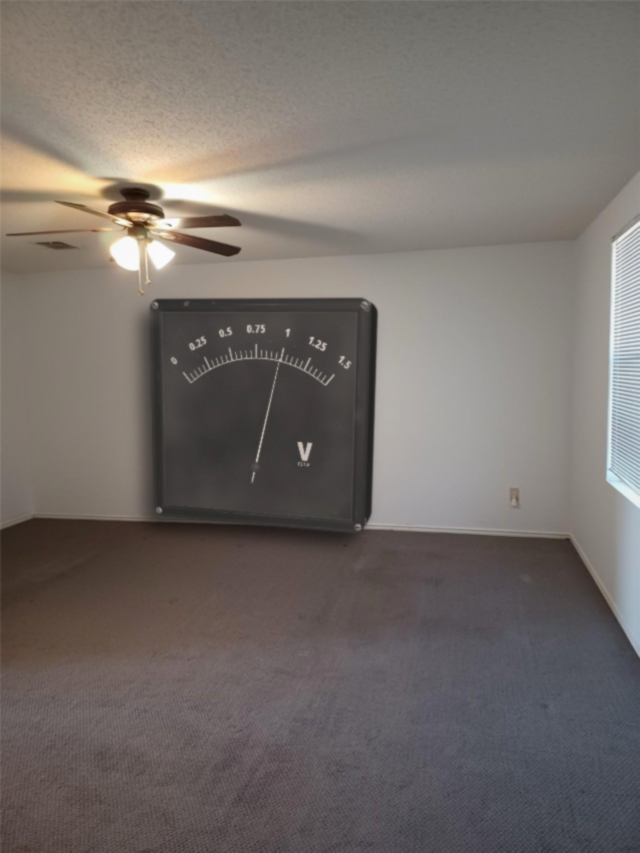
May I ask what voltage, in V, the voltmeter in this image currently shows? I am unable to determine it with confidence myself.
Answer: 1 V
